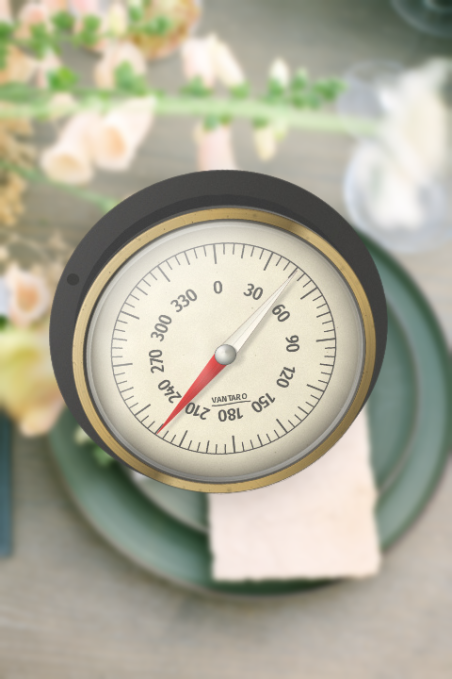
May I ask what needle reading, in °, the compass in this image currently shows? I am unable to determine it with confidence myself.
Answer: 225 °
